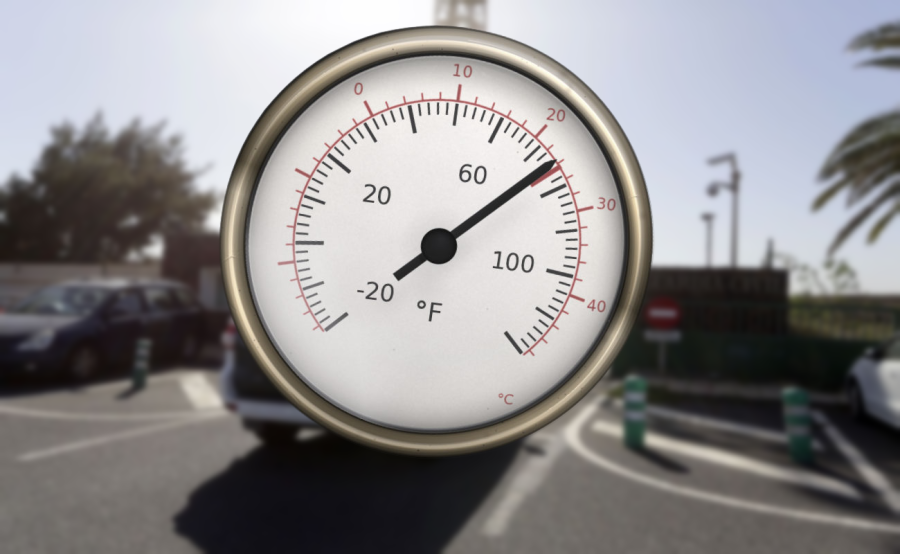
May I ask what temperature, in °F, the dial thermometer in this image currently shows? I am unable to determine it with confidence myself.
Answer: 74 °F
